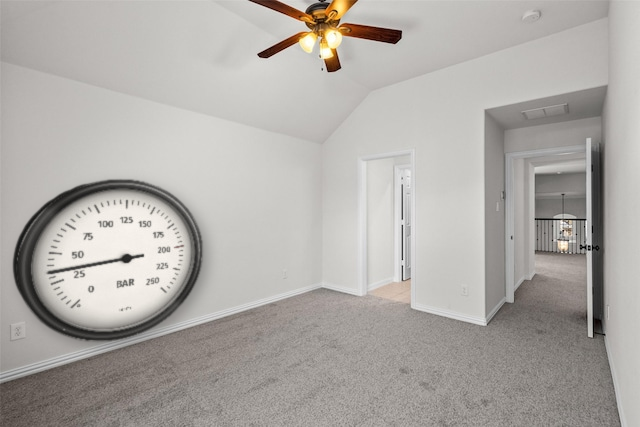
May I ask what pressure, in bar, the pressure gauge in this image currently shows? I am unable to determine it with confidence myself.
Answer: 35 bar
